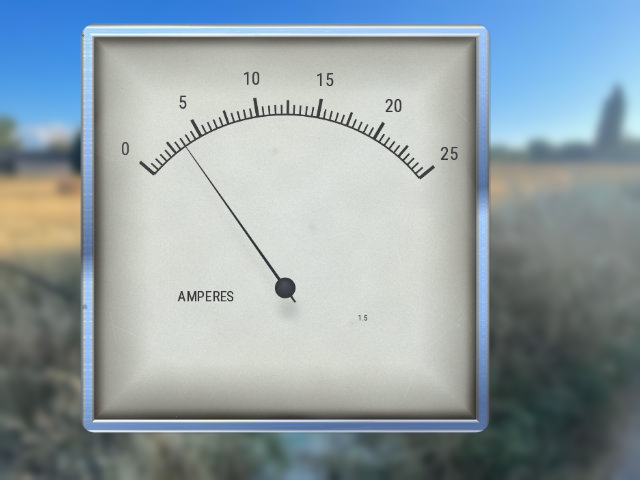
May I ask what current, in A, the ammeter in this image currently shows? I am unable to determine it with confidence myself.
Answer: 3.5 A
